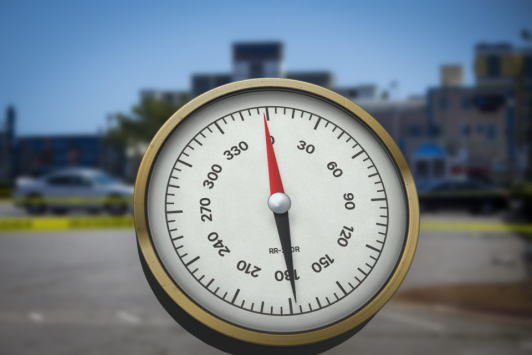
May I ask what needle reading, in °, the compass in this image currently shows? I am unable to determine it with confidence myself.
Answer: 357.5 °
